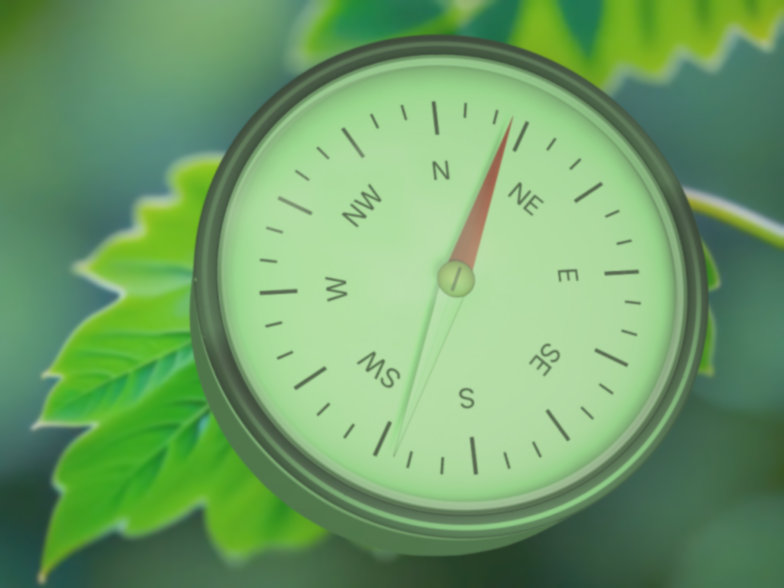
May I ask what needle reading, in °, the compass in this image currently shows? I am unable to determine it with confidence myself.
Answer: 25 °
